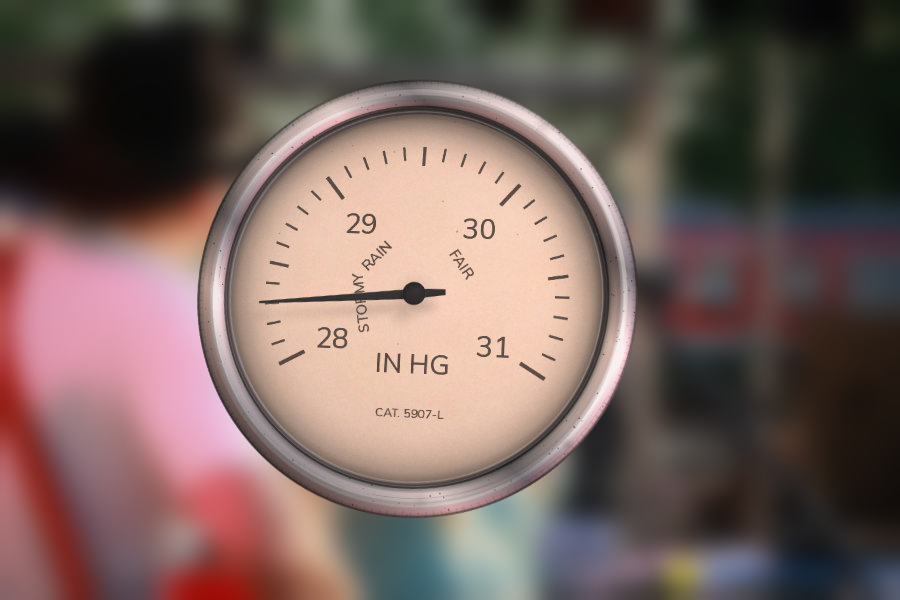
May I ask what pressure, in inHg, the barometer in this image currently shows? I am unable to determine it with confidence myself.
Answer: 28.3 inHg
